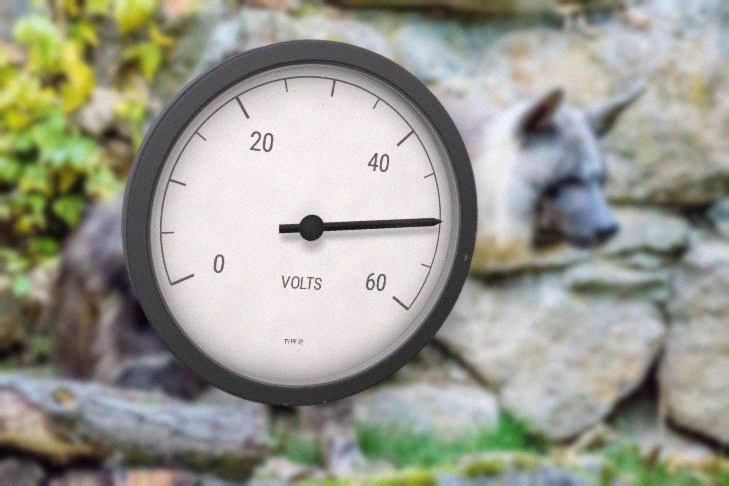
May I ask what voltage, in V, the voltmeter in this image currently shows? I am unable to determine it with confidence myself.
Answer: 50 V
